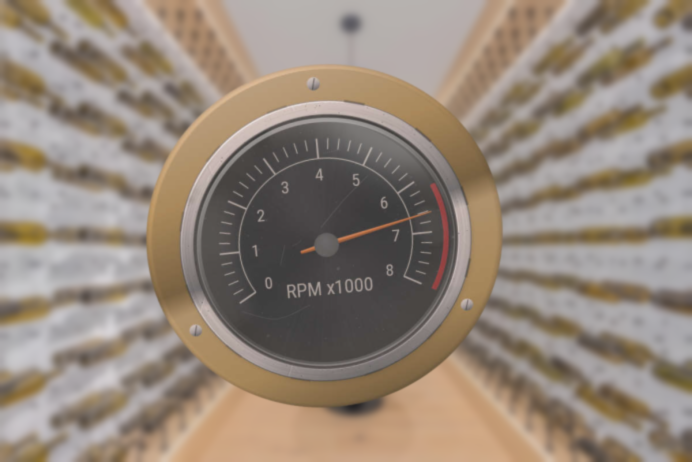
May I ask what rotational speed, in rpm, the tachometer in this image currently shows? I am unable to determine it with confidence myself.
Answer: 6600 rpm
